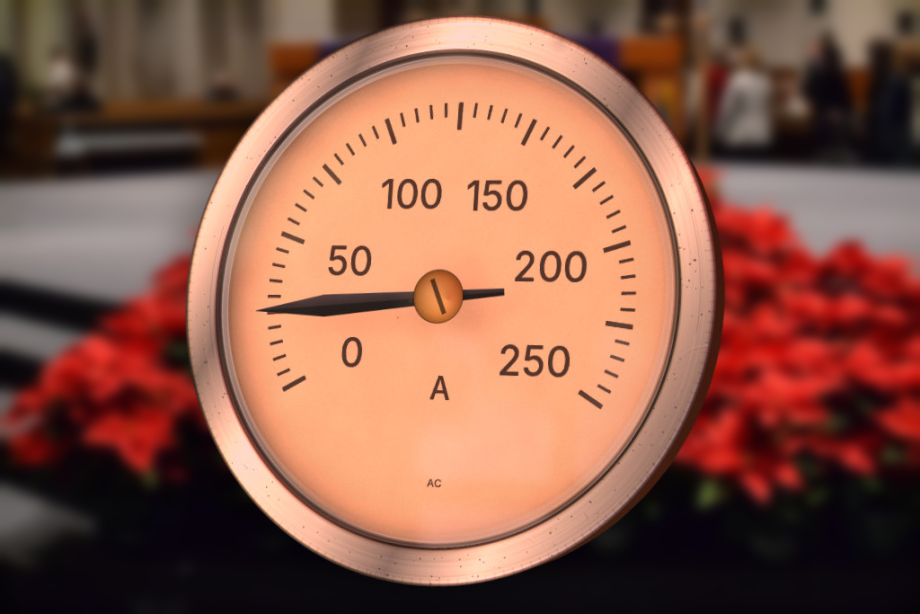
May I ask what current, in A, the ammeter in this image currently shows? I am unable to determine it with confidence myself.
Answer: 25 A
